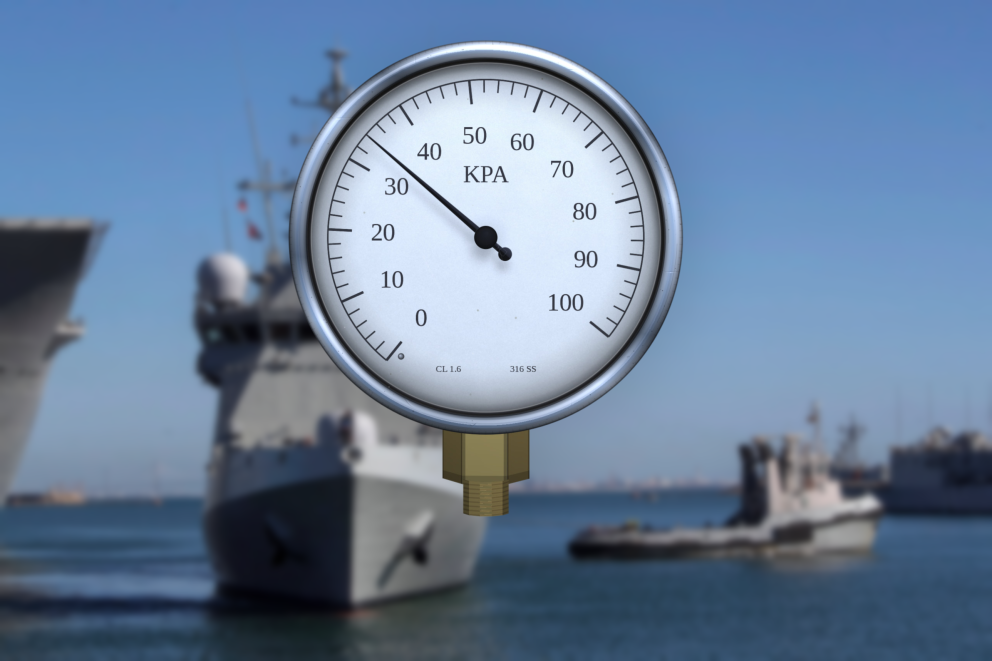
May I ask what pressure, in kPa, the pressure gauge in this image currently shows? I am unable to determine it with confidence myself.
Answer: 34 kPa
